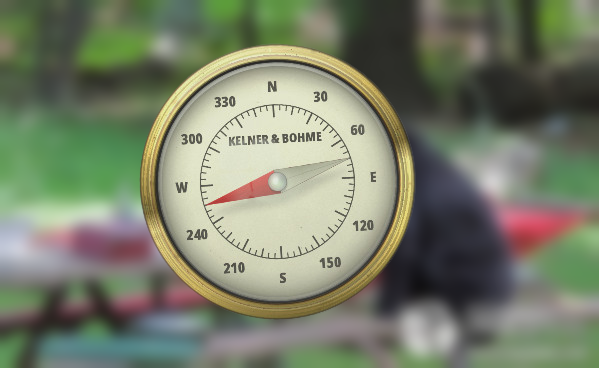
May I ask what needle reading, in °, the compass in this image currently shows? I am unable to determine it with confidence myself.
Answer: 255 °
